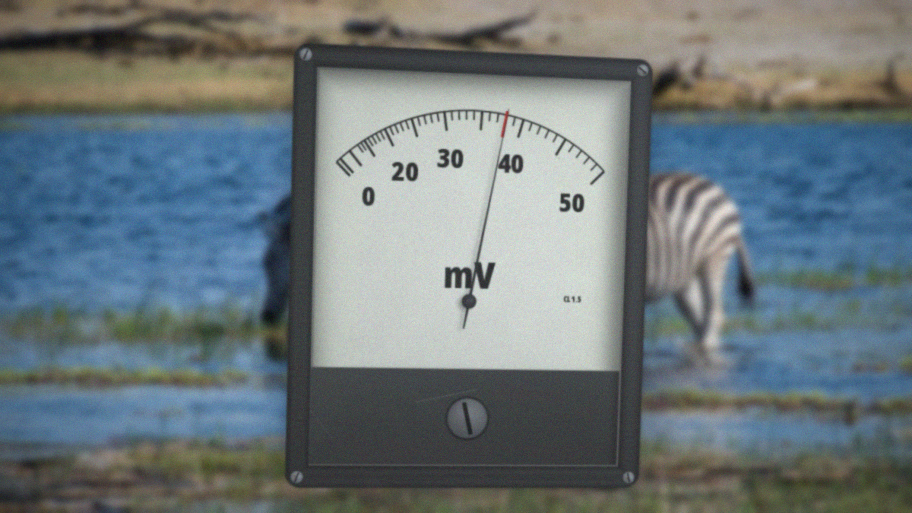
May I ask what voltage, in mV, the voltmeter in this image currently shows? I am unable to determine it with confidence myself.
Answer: 38 mV
